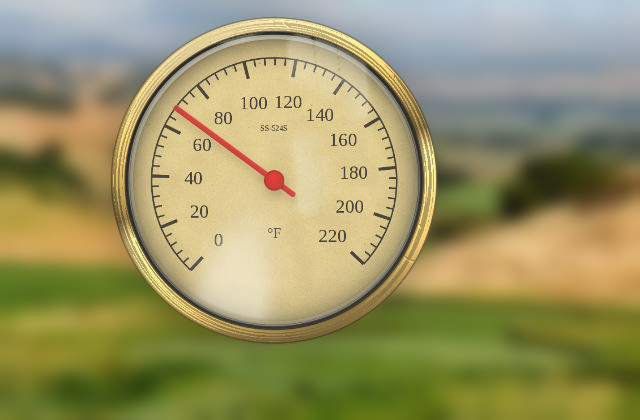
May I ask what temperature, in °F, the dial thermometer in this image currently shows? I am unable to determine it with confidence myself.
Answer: 68 °F
